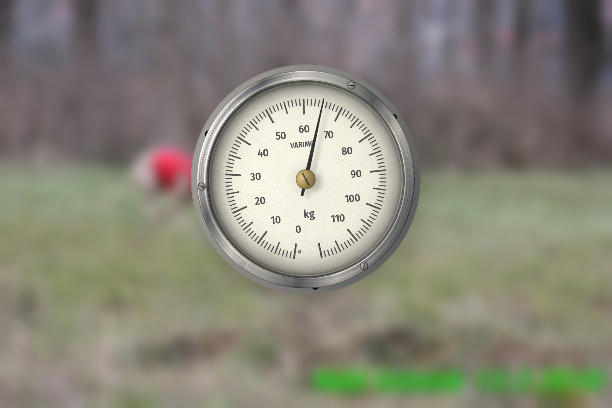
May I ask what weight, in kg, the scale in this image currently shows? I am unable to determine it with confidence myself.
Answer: 65 kg
